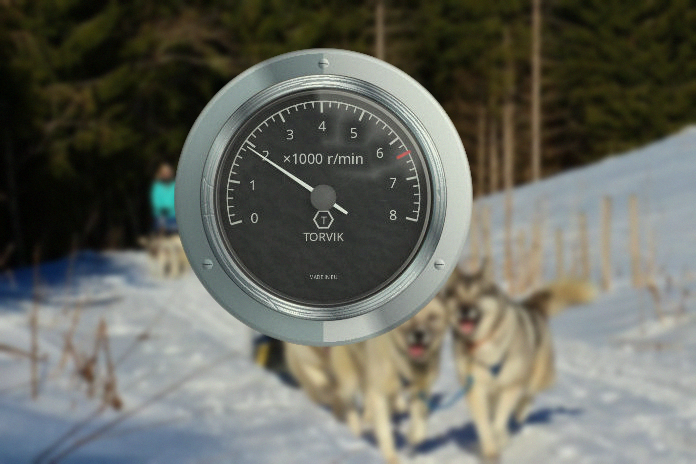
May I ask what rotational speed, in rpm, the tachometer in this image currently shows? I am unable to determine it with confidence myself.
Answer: 1900 rpm
